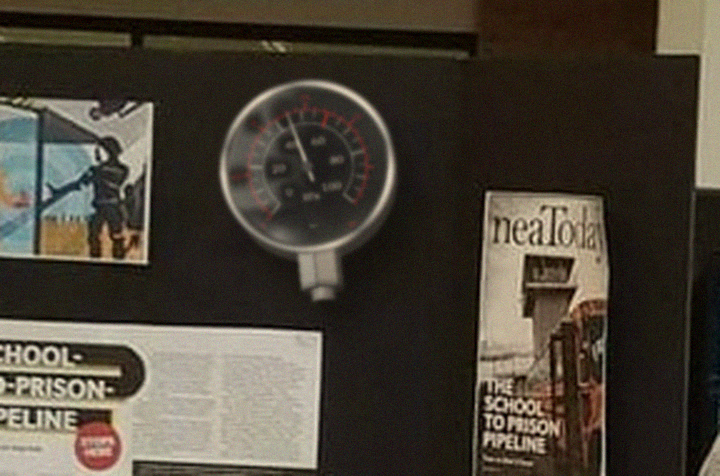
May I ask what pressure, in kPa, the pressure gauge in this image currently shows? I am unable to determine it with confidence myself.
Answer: 45 kPa
